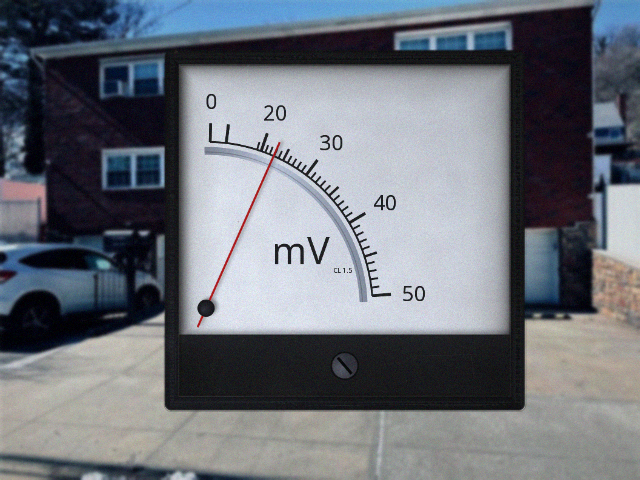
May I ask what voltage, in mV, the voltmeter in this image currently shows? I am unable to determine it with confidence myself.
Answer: 23 mV
